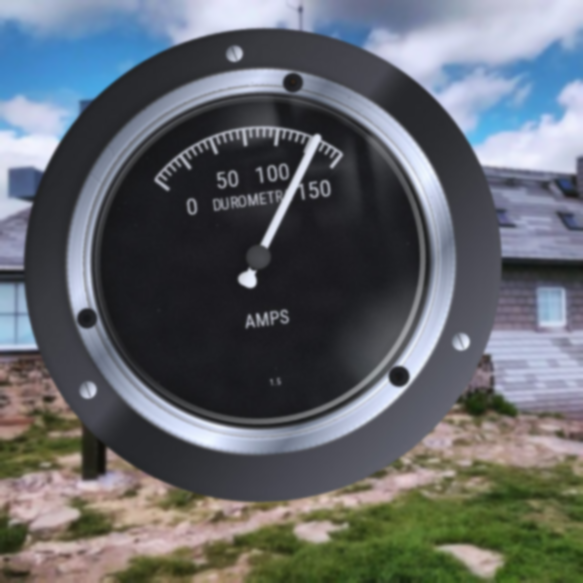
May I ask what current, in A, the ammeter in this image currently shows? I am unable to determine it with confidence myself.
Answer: 130 A
